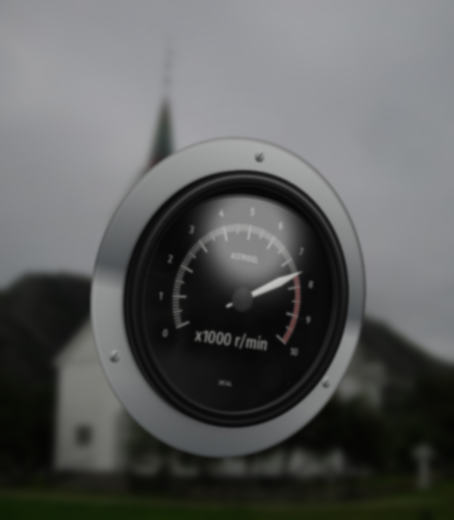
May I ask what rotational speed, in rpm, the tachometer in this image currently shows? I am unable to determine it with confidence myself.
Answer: 7500 rpm
